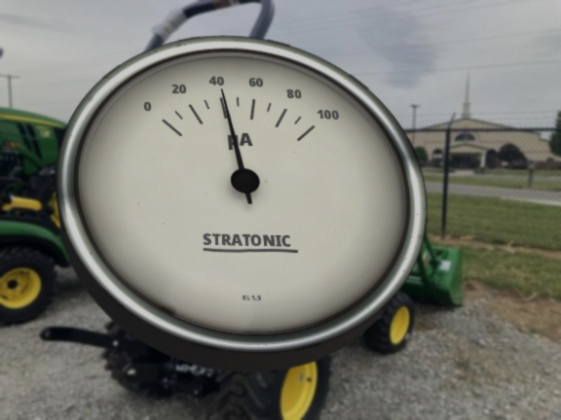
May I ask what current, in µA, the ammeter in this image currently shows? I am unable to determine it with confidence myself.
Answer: 40 µA
